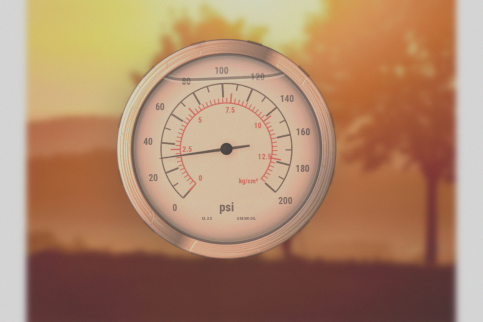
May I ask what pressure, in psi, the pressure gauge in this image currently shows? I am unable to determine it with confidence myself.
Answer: 30 psi
